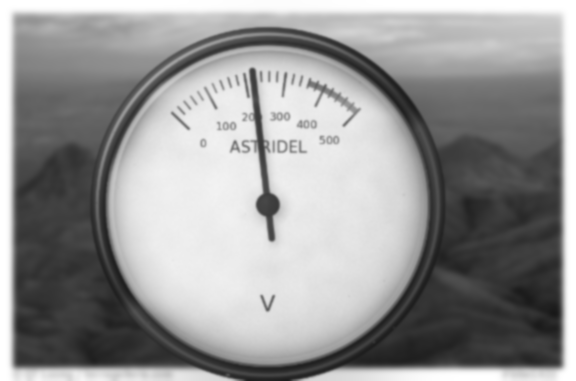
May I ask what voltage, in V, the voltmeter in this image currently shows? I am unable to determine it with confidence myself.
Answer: 220 V
